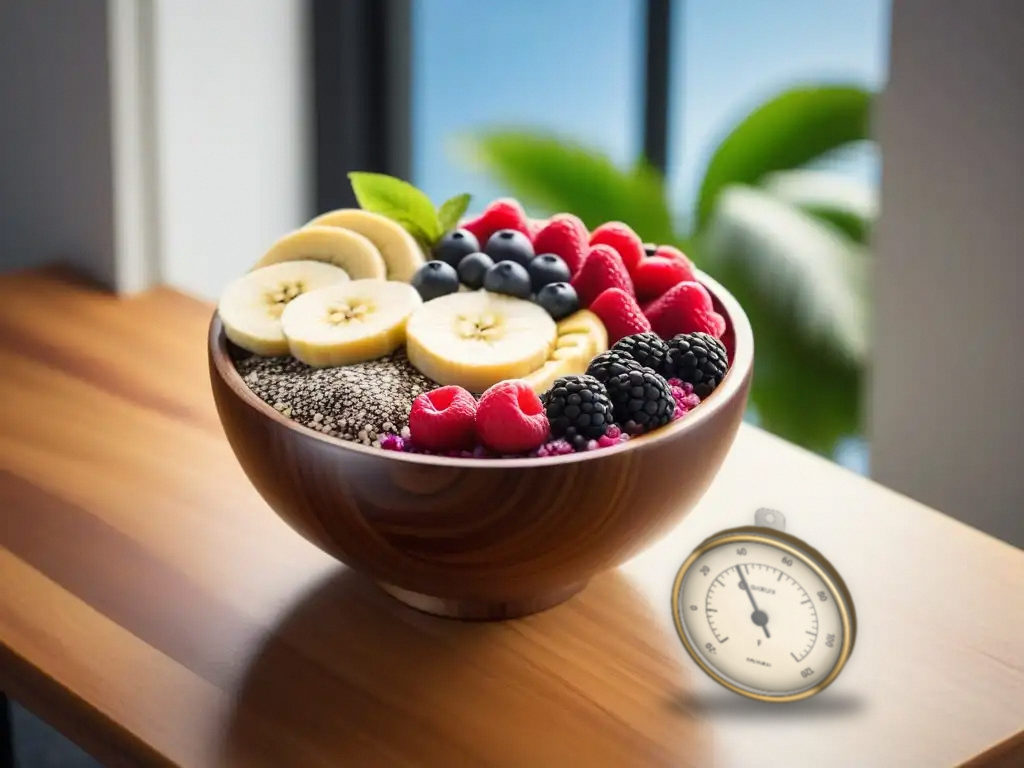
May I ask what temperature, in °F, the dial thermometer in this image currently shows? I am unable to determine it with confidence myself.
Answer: 36 °F
